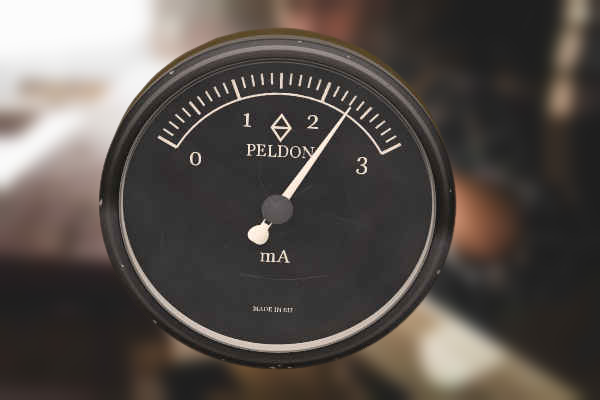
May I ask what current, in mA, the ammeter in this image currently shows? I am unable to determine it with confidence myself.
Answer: 2.3 mA
